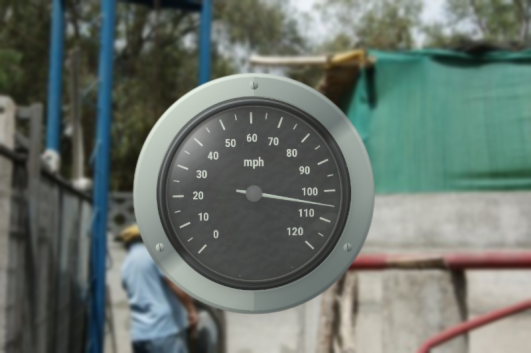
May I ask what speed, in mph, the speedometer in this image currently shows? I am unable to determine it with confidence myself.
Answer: 105 mph
